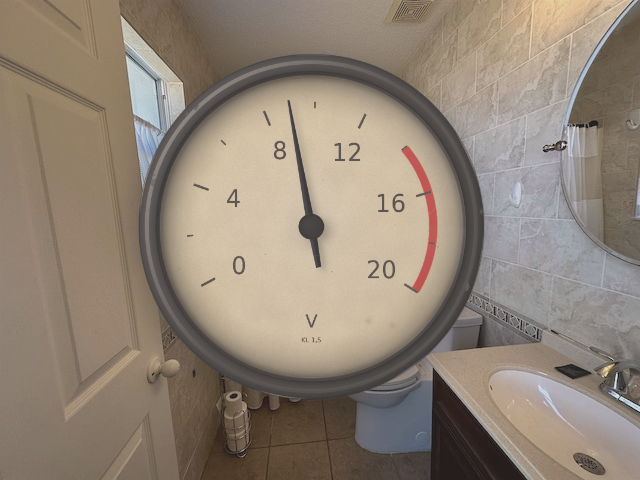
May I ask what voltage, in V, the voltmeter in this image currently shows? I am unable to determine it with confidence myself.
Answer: 9 V
